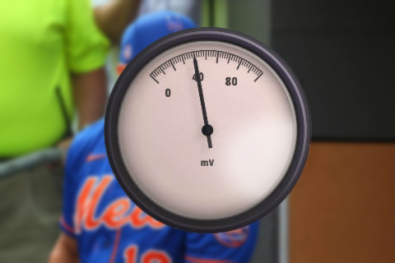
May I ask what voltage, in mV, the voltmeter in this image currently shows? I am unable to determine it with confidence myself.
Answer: 40 mV
